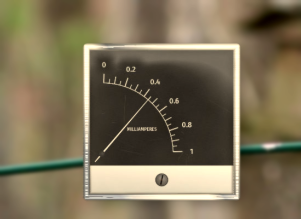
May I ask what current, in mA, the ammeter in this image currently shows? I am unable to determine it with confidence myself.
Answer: 0.45 mA
